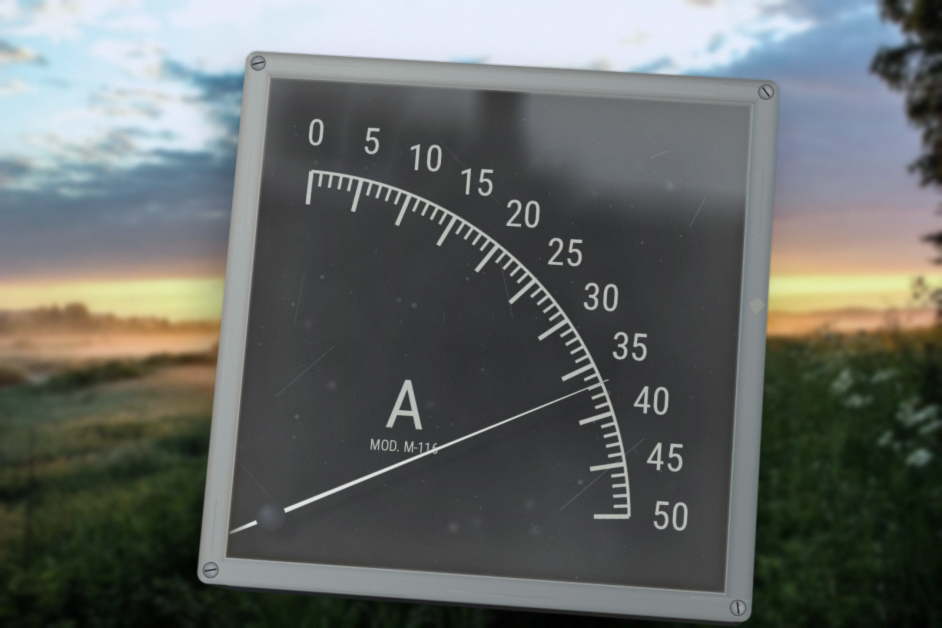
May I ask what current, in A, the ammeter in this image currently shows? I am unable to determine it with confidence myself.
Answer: 37 A
